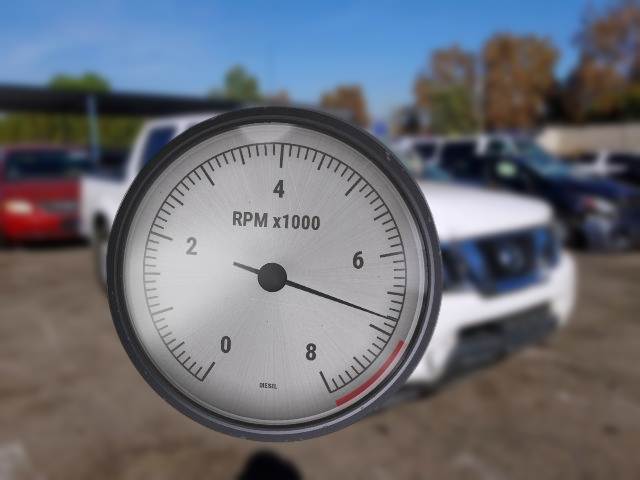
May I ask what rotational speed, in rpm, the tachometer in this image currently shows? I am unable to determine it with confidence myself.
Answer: 6800 rpm
